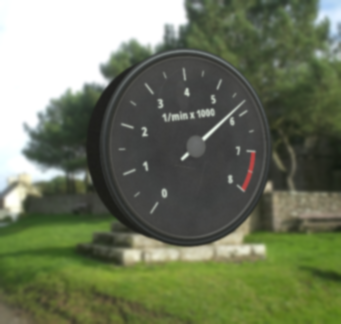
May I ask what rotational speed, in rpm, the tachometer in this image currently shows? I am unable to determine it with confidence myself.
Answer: 5750 rpm
